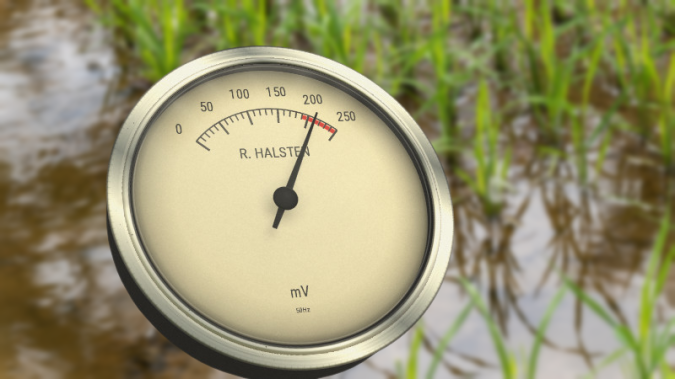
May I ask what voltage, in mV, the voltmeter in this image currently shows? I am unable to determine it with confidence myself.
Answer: 210 mV
